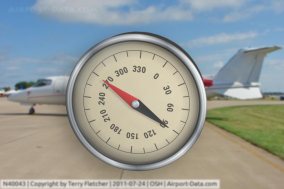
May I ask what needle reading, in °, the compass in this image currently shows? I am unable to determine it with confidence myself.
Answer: 270 °
